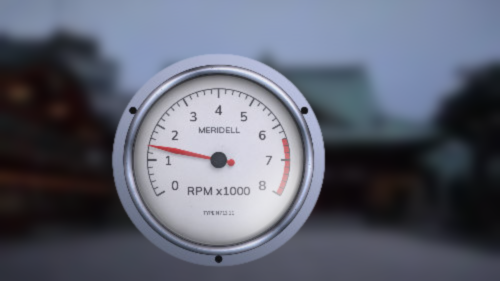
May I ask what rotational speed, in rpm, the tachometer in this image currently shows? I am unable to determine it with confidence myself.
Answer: 1400 rpm
